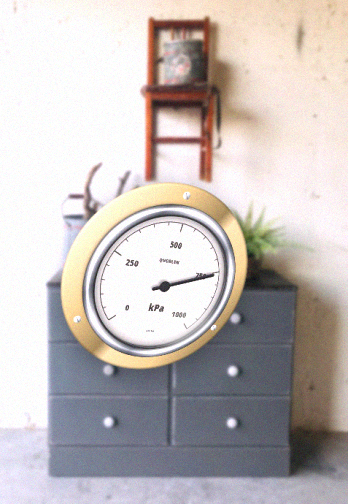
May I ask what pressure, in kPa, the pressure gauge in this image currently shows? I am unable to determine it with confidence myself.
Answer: 750 kPa
